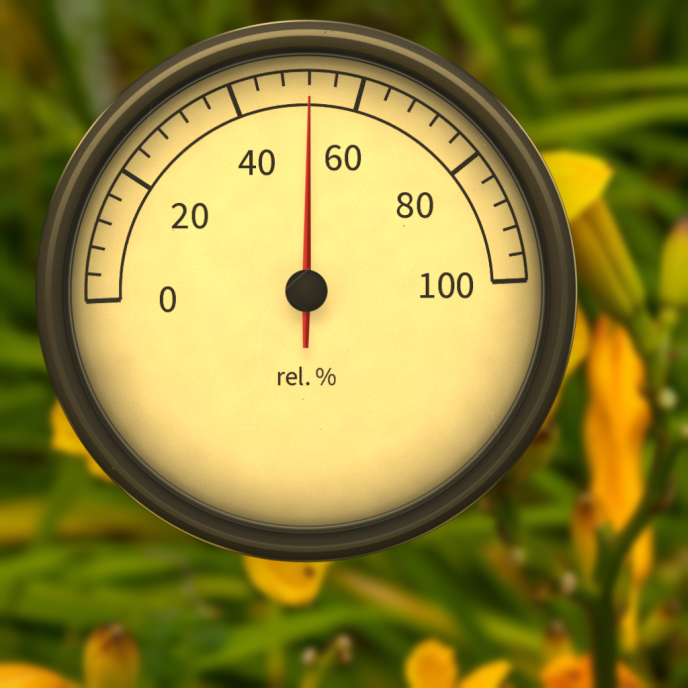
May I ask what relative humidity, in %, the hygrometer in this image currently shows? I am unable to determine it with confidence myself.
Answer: 52 %
